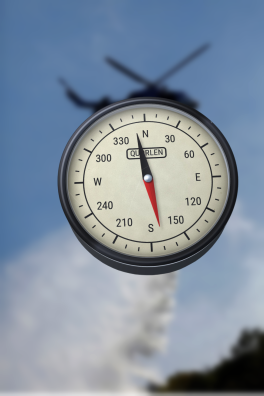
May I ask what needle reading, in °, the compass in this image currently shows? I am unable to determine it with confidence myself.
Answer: 170 °
